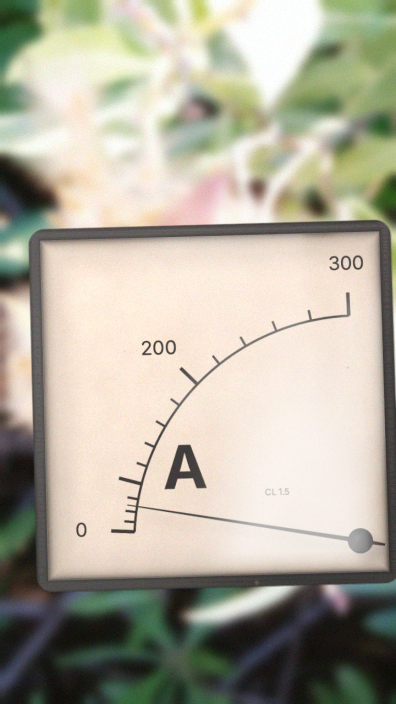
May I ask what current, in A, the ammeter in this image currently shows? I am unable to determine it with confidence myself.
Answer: 70 A
